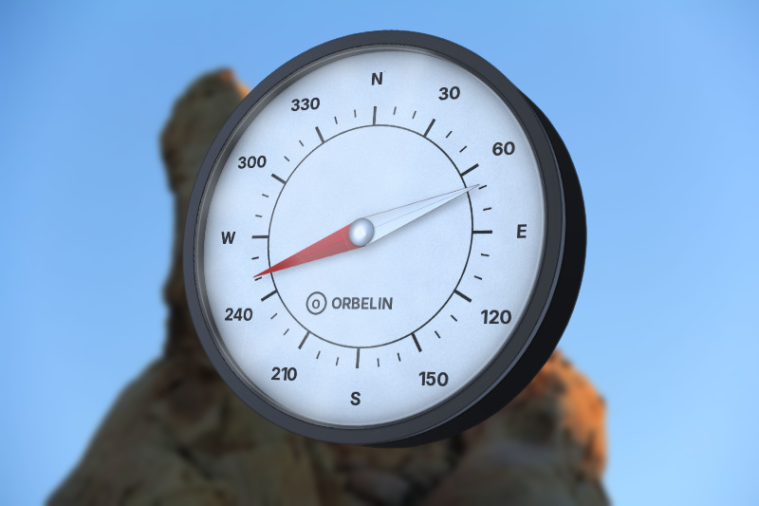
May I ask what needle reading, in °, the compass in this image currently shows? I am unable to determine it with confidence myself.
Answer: 250 °
